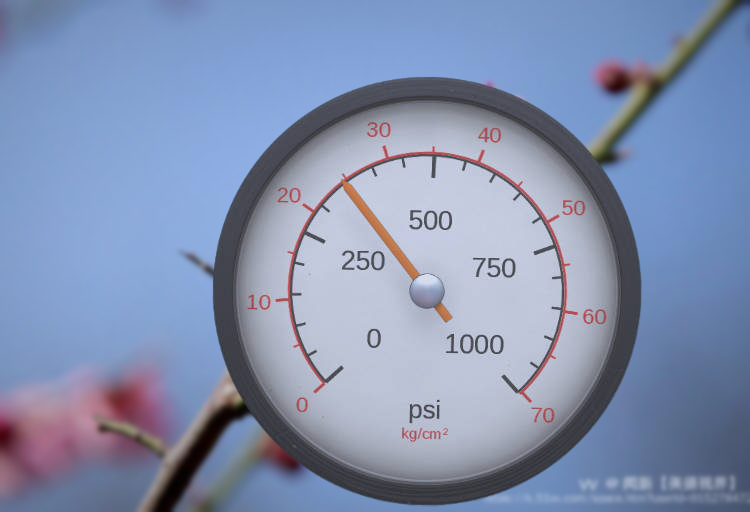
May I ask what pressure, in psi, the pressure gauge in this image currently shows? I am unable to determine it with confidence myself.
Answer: 350 psi
